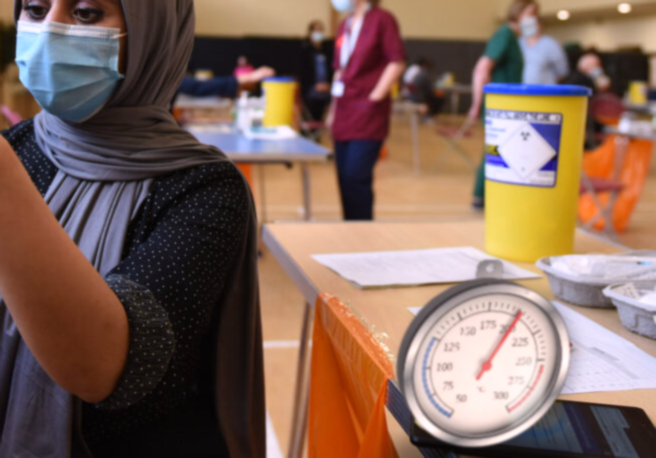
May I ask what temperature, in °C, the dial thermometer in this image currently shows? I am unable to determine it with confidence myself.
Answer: 200 °C
